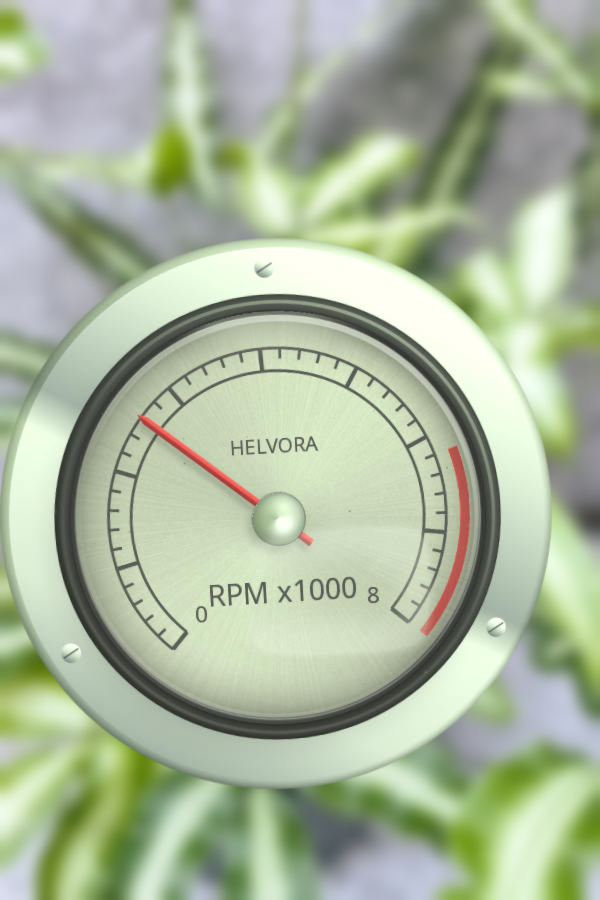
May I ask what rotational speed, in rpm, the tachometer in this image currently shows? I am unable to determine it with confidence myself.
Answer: 2600 rpm
